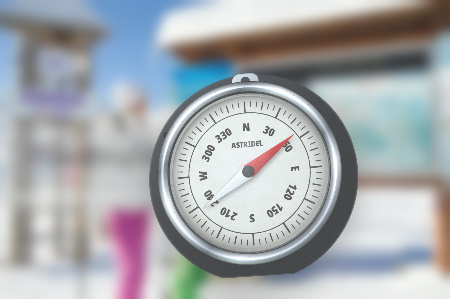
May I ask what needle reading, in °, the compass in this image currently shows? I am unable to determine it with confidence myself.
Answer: 55 °
